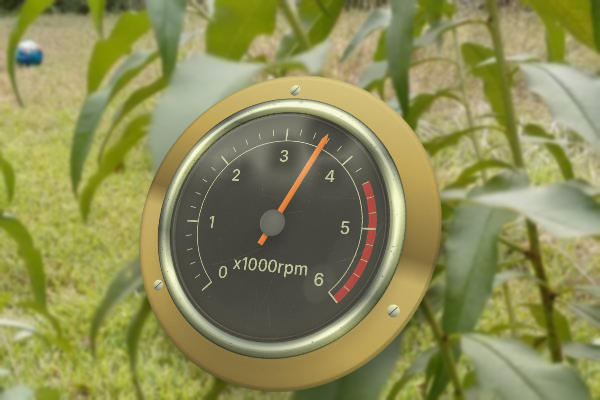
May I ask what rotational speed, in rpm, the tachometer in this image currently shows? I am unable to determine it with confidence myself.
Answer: 3600 rpm
